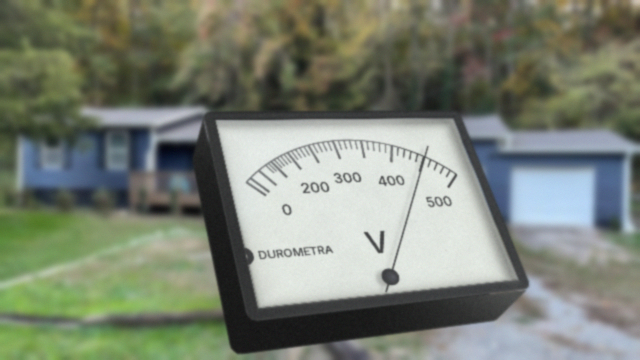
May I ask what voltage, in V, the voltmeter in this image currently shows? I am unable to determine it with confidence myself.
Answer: 450 V
